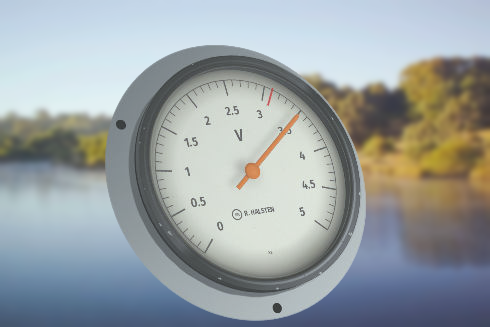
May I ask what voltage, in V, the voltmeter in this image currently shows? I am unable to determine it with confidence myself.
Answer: 3.5 V
